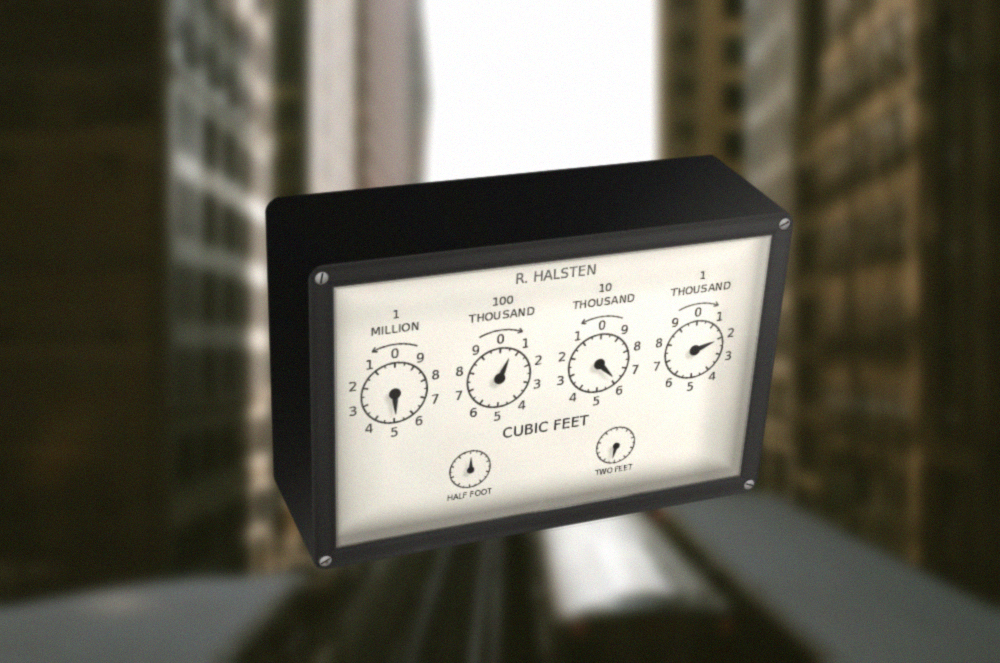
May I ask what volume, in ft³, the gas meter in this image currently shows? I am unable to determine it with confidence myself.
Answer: 506200 ft³
